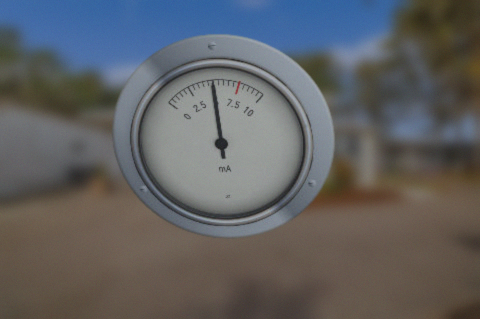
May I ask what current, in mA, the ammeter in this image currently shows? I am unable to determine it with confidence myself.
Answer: 5 mA
